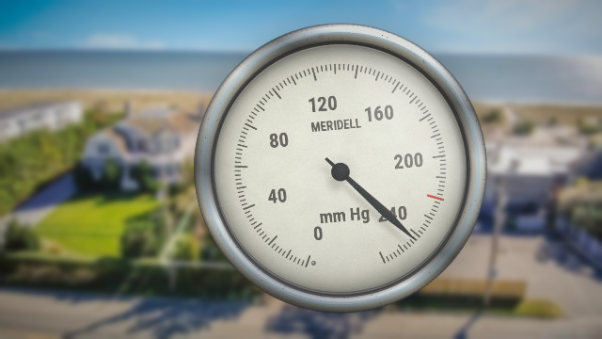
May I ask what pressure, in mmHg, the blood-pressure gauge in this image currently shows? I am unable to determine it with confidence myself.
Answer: 242 mmHg
